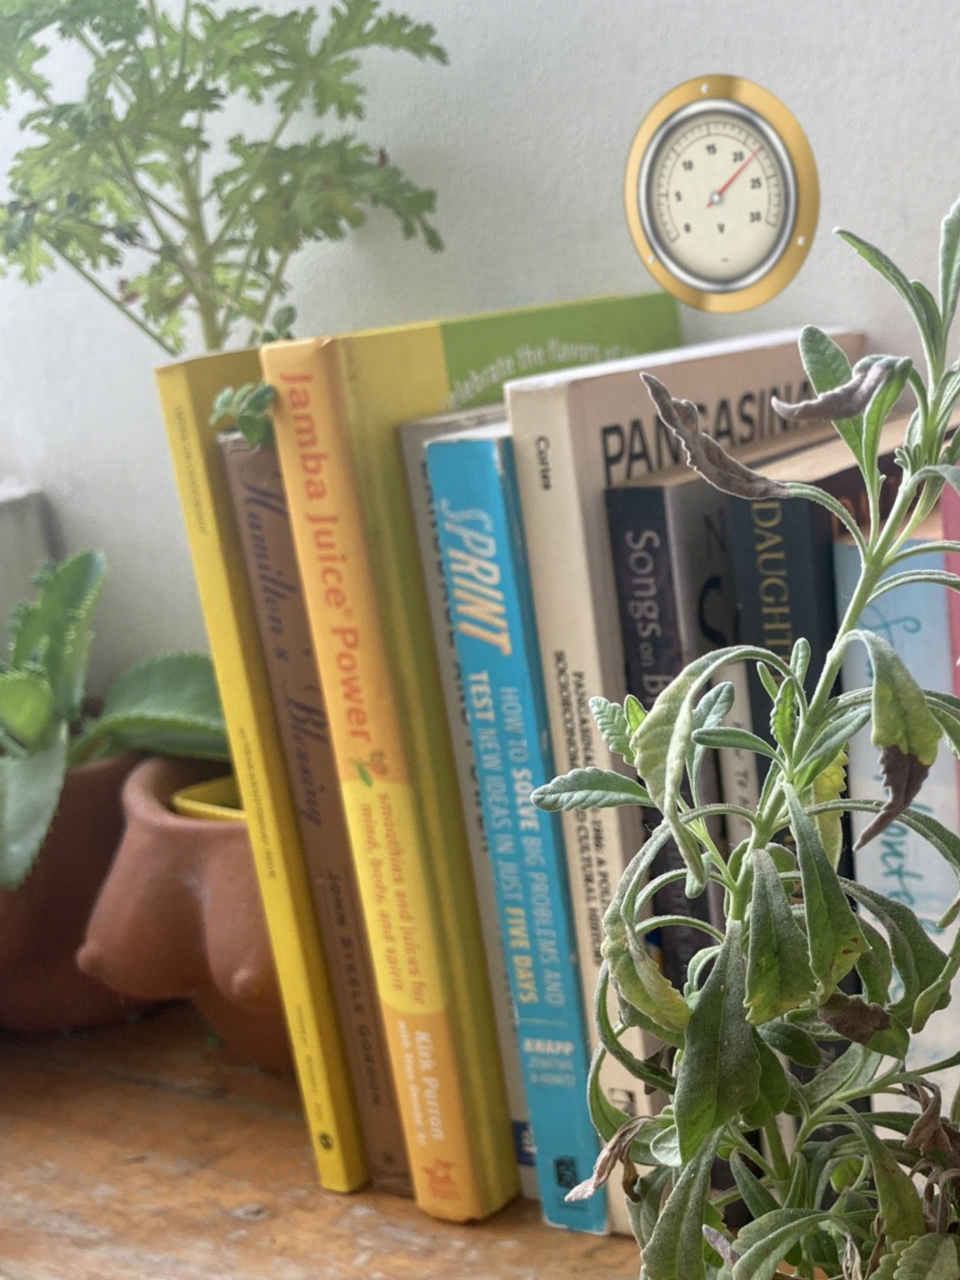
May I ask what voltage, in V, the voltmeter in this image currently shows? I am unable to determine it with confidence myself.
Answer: 22 V
